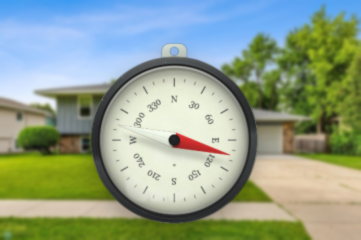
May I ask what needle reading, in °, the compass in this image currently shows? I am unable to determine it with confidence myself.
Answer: 105 °
